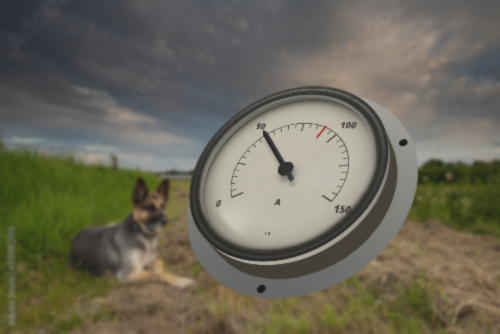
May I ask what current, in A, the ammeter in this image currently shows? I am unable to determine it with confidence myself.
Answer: 50 A
